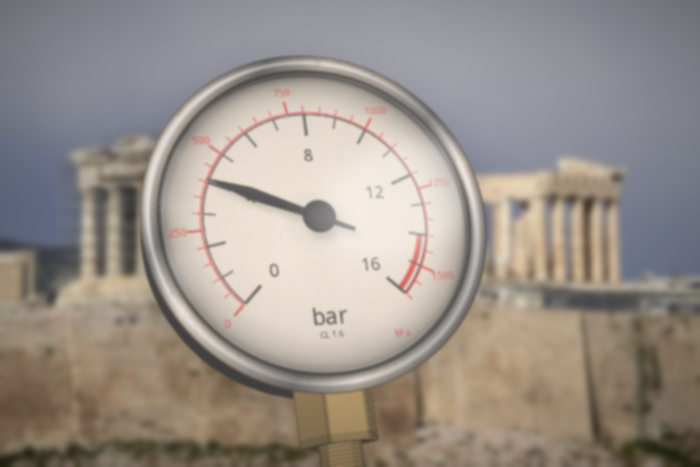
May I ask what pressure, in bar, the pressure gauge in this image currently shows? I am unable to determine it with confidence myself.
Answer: 4 bar
